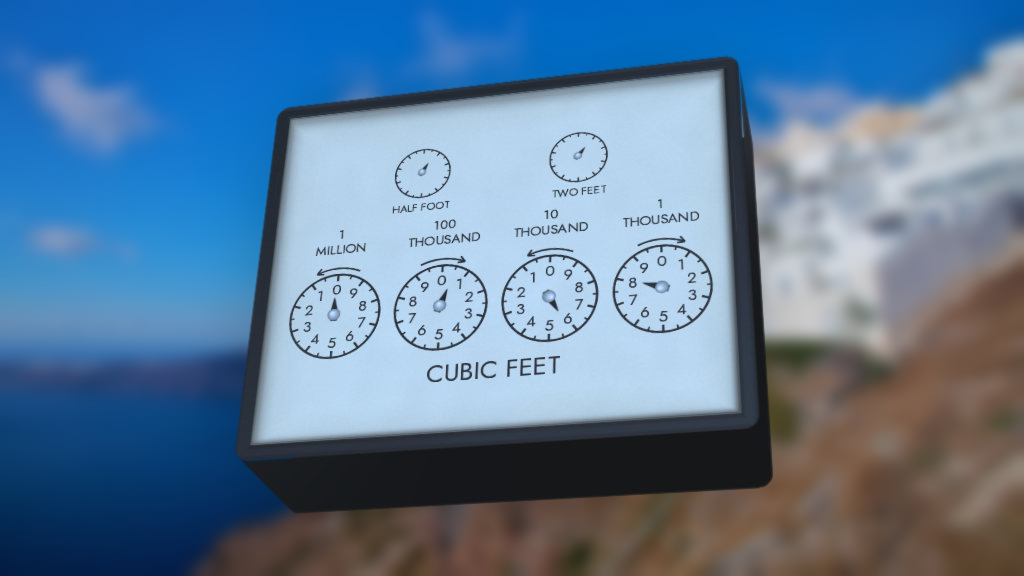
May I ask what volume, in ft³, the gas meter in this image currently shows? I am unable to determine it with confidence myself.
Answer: 5800 ft³
